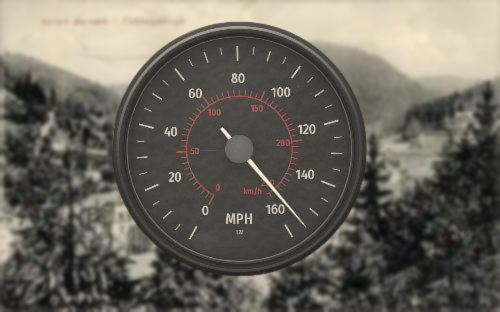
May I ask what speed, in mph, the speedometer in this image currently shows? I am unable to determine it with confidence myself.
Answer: 155 mph
